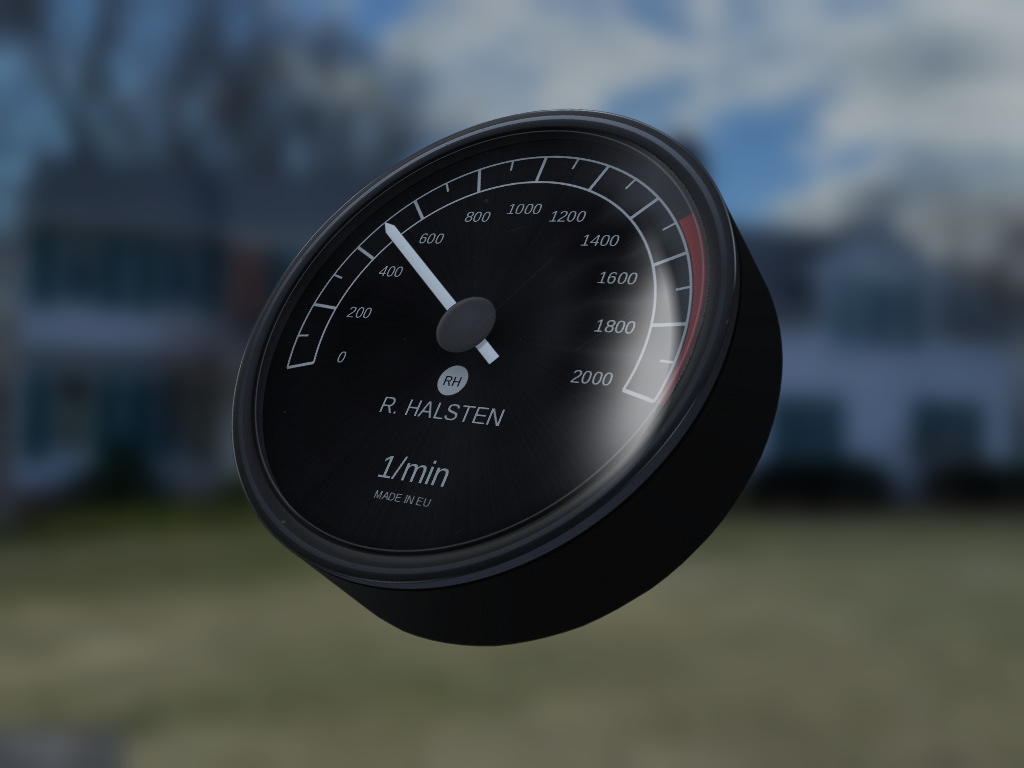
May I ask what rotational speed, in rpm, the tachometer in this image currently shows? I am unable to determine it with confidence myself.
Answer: 500 rpm
